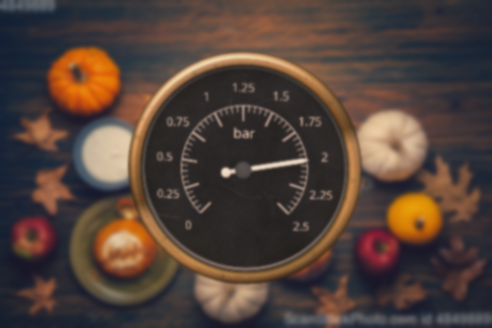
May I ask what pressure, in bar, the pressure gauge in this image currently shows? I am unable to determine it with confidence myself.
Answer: 2 bar
